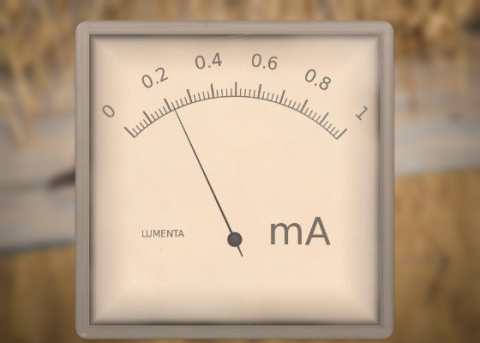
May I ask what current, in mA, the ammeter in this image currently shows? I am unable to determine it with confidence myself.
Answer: 0.22 mA
